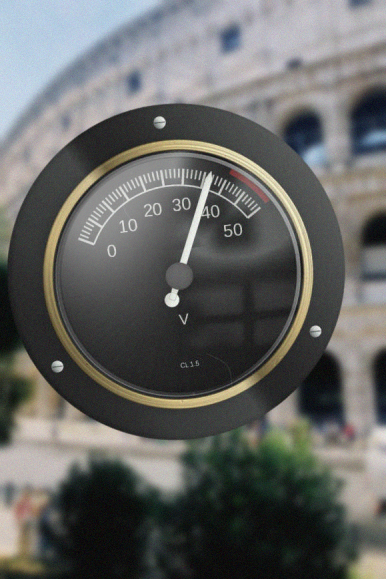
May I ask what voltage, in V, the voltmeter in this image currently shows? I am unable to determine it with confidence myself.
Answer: 36 V
